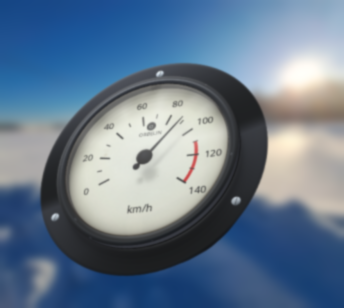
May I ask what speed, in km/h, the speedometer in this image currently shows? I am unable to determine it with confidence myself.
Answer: 90 km/h
